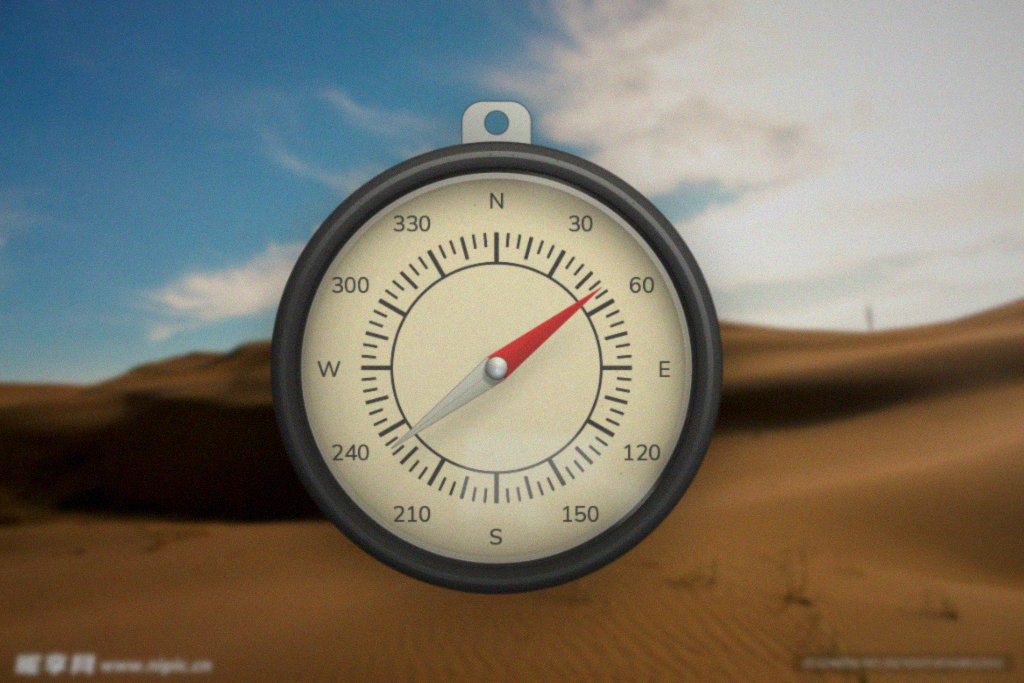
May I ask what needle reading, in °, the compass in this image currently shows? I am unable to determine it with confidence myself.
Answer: 52.5 °
